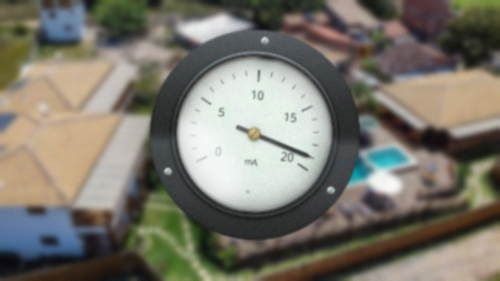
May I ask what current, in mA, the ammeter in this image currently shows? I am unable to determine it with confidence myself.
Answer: 19 mA
